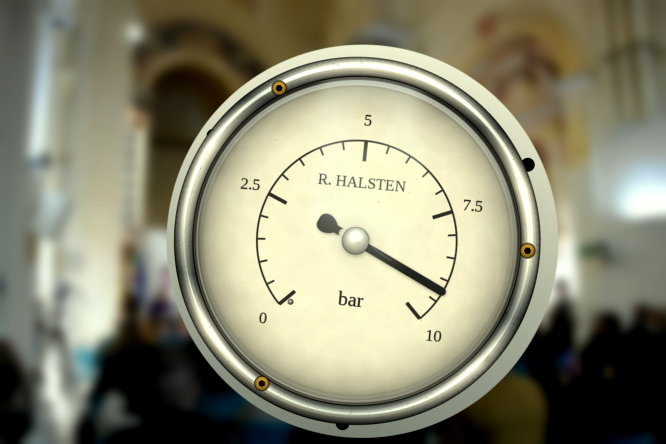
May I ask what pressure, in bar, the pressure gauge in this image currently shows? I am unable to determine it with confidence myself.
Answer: 9.25 bar
